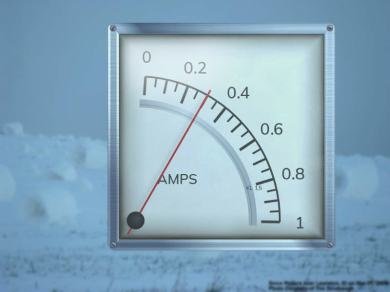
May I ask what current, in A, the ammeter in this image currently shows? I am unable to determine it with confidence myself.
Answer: 0.3 A
